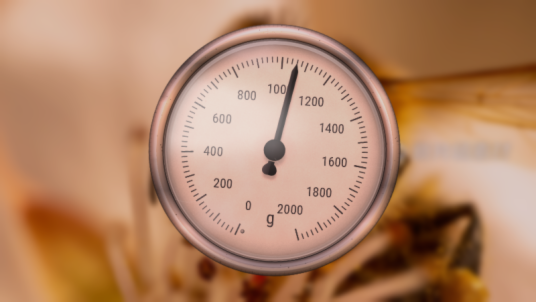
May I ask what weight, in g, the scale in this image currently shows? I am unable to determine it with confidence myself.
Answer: 1060 g
